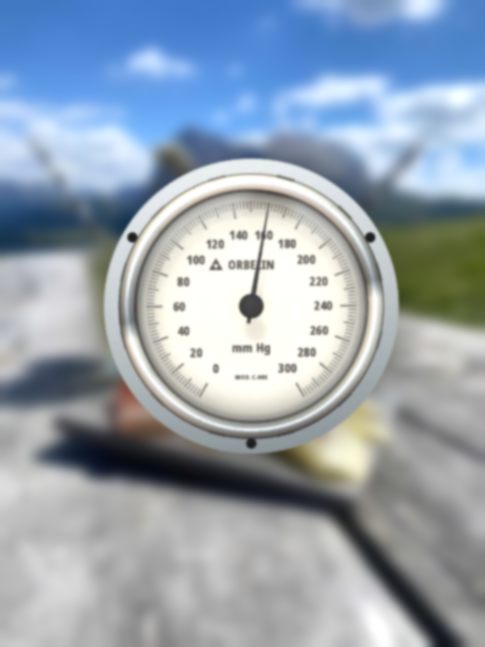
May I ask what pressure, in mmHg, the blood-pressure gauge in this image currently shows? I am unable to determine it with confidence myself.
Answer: 160 mmHg
